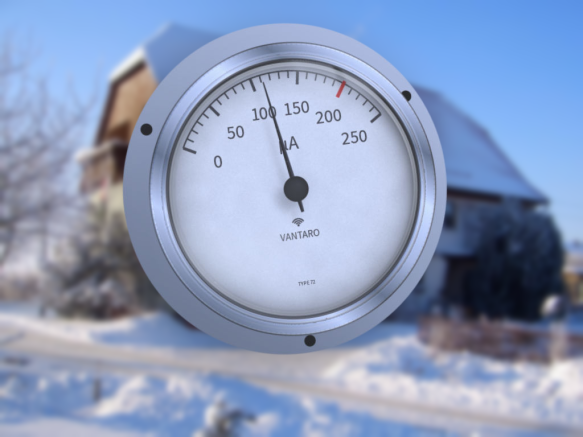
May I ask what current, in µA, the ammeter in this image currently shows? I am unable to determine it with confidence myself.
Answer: 110 µA
